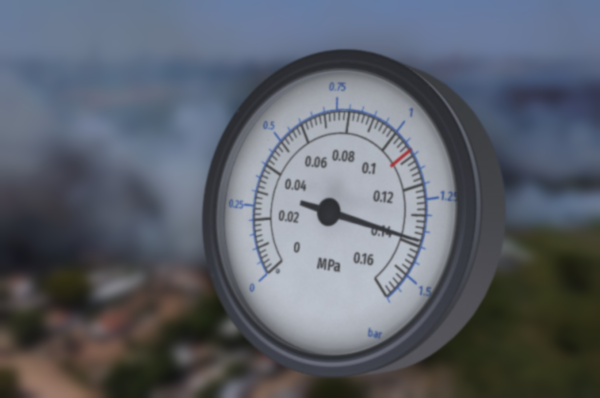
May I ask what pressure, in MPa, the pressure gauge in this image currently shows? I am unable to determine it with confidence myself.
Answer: 0.138 MPa
